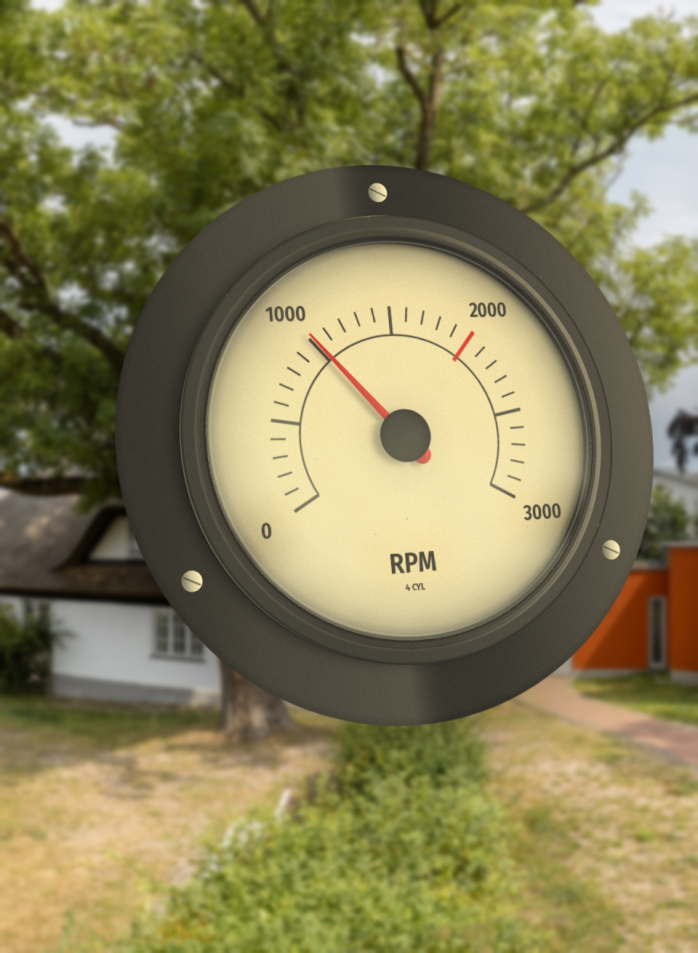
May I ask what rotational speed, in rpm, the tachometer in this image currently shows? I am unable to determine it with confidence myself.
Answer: 1000 rpm
